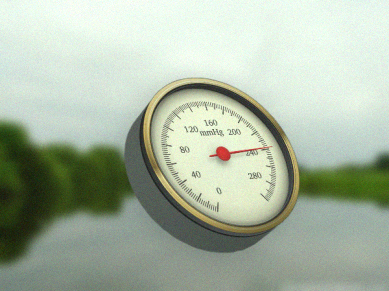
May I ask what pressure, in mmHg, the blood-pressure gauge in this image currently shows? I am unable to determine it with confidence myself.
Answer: 240 mmHg
